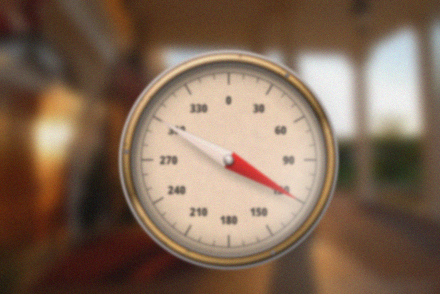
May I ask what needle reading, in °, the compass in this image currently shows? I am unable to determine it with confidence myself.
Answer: 120 °
